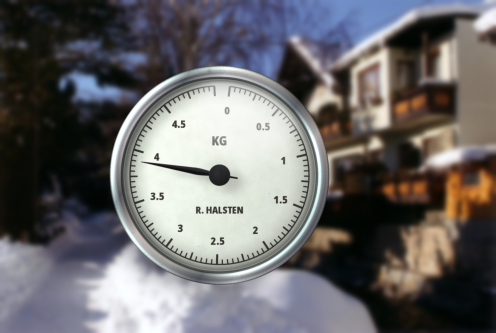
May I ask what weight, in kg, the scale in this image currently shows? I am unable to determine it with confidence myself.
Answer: 3.9 kg
